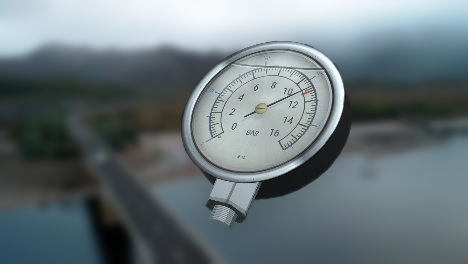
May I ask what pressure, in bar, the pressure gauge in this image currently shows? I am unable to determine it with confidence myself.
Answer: 11 bar
